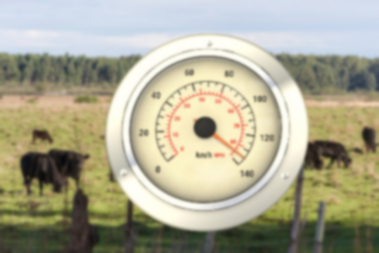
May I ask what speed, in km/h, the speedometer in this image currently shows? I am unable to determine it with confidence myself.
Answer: 135 km/h
